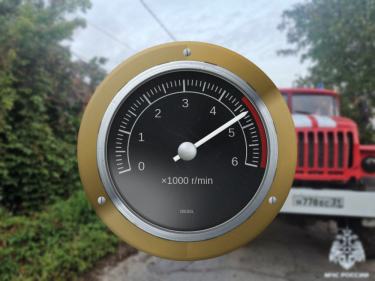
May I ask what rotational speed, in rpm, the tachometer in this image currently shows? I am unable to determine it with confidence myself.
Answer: 4700 rpm
